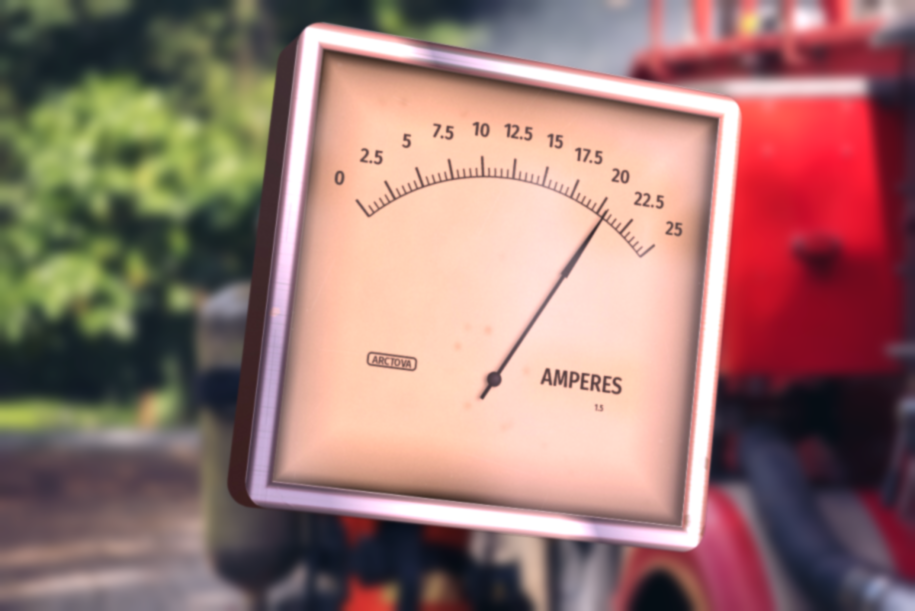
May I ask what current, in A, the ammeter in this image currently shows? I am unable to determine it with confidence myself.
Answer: 20.5 A
